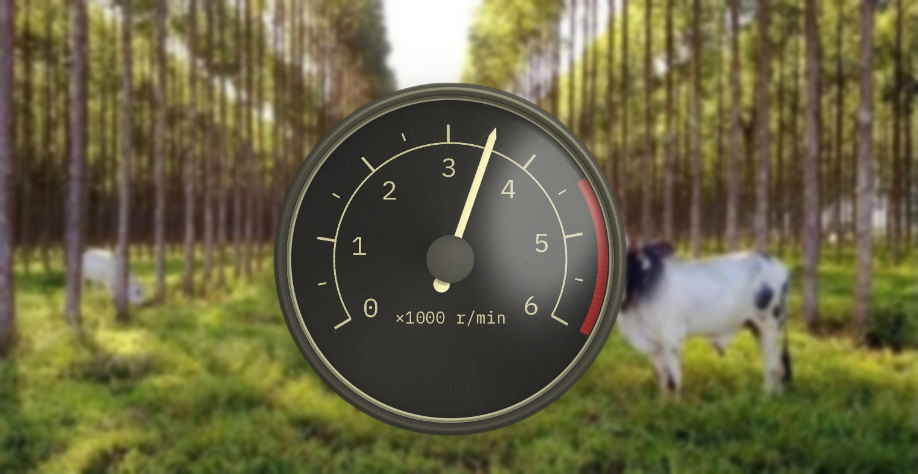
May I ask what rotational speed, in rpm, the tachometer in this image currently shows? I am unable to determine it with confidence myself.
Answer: 3500 rpm
